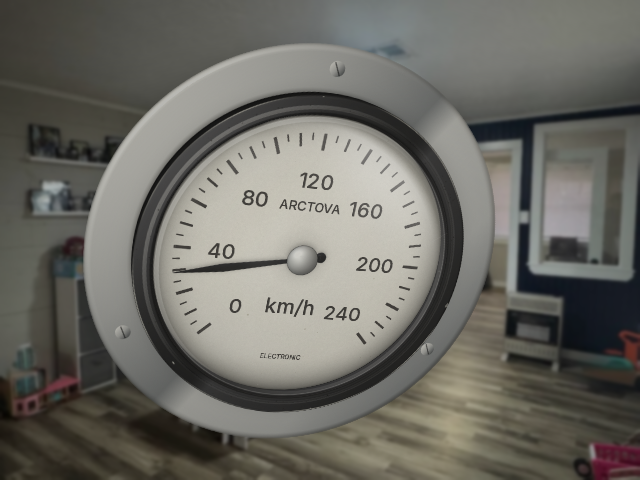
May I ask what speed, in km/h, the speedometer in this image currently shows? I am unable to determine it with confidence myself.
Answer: 30 km/h
